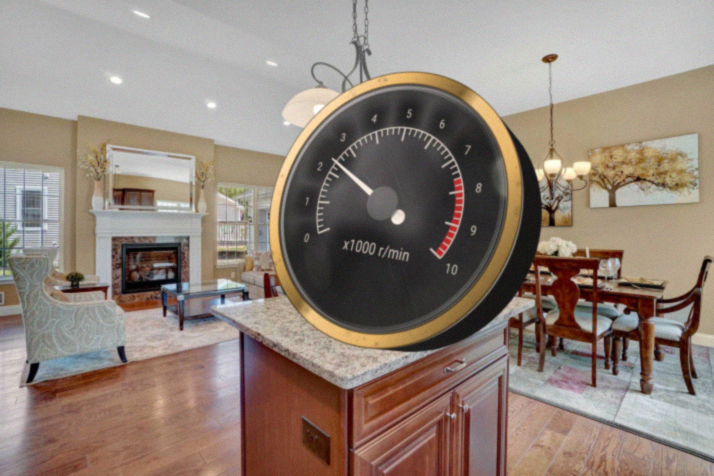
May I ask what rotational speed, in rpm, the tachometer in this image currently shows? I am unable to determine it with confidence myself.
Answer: 2400 rpm
